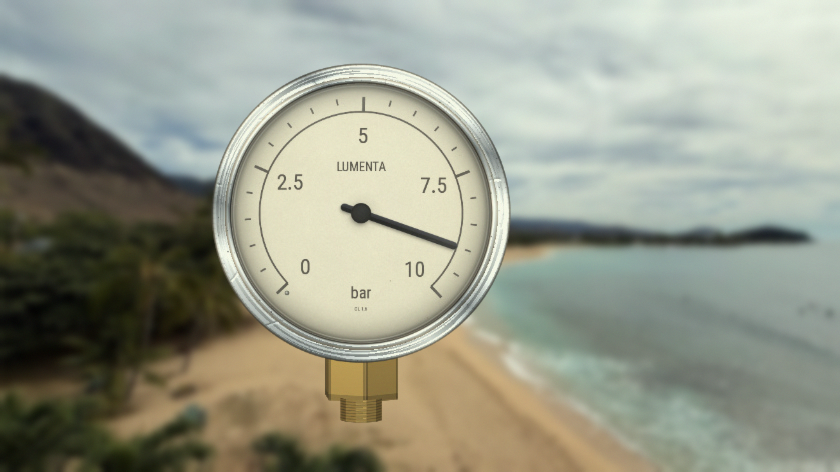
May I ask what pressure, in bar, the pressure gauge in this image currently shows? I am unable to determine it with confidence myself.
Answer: 9 bar
